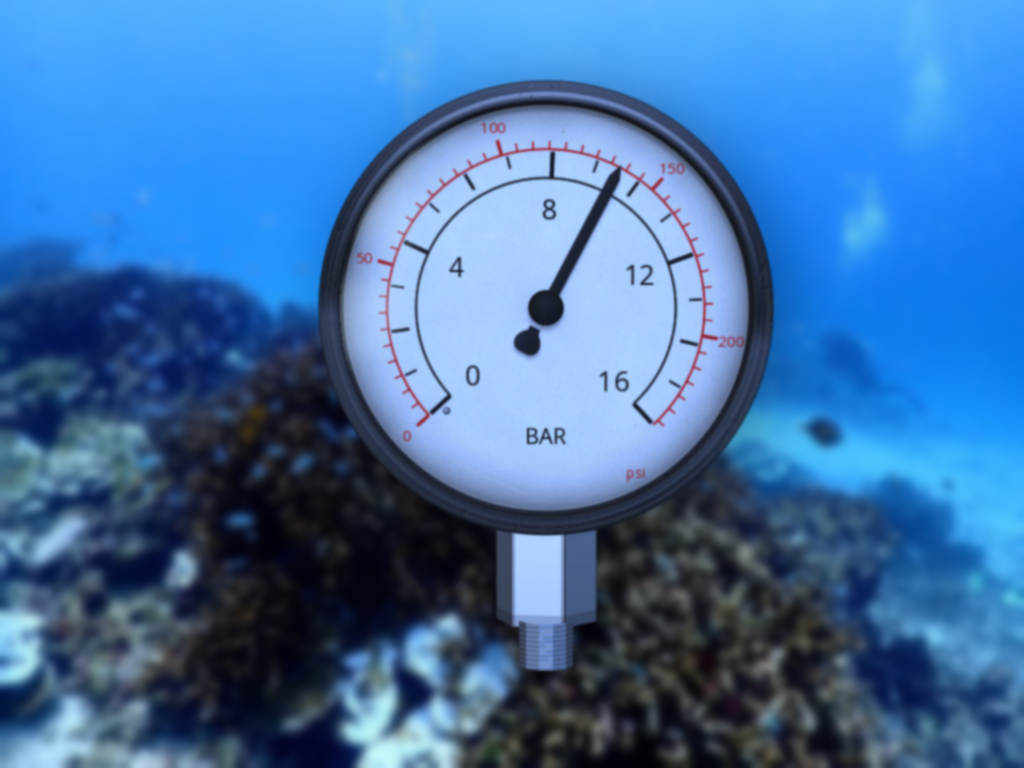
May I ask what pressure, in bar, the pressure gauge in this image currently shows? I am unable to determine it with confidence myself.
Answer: 9.5 bar
